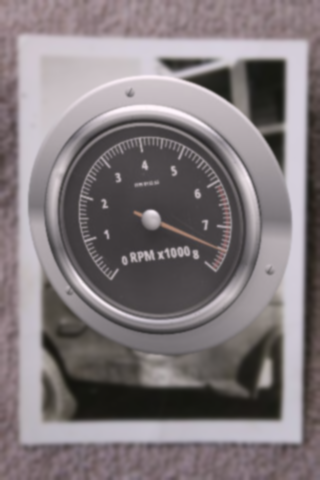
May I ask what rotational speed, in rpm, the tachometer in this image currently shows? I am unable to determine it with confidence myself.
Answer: 7500 rpm
